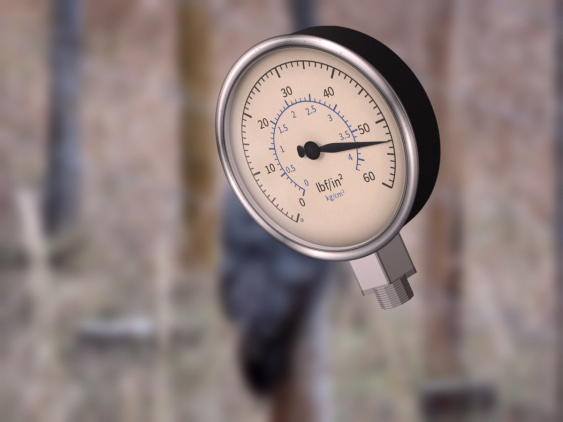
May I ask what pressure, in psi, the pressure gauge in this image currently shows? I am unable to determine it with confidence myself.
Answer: 53 psi
